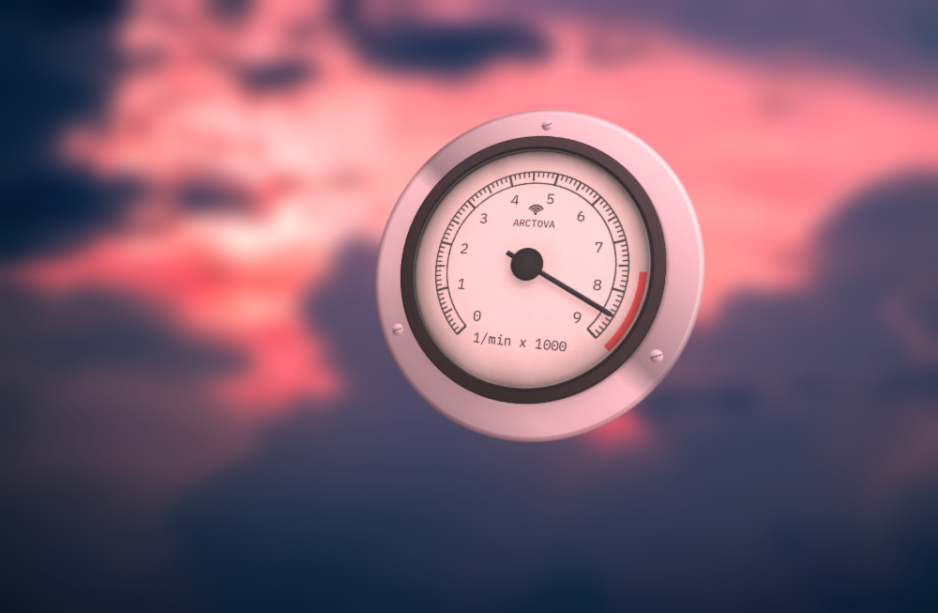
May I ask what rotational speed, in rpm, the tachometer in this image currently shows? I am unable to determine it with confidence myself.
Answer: 8500 rpm
